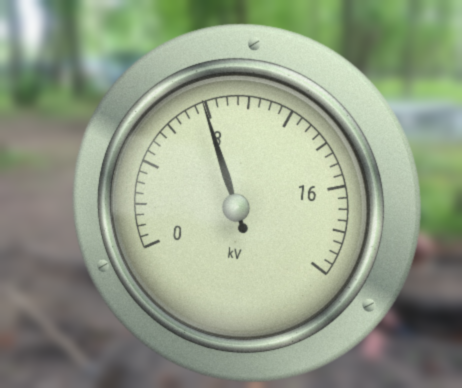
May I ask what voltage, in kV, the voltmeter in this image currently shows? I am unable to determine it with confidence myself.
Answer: 8 kV
